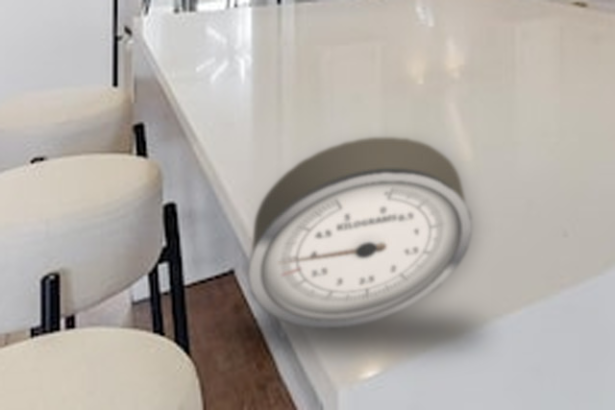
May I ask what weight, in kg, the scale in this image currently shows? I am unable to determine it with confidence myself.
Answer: 4 kg
